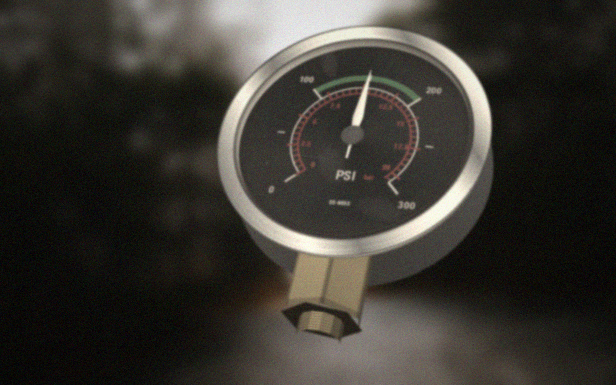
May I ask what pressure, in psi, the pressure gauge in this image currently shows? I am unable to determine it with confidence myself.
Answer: 150 psi
